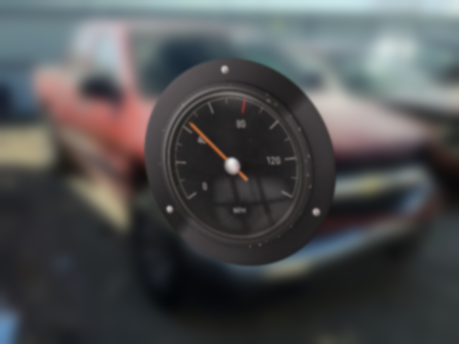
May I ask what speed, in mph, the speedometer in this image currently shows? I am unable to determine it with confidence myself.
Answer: 45 mph
